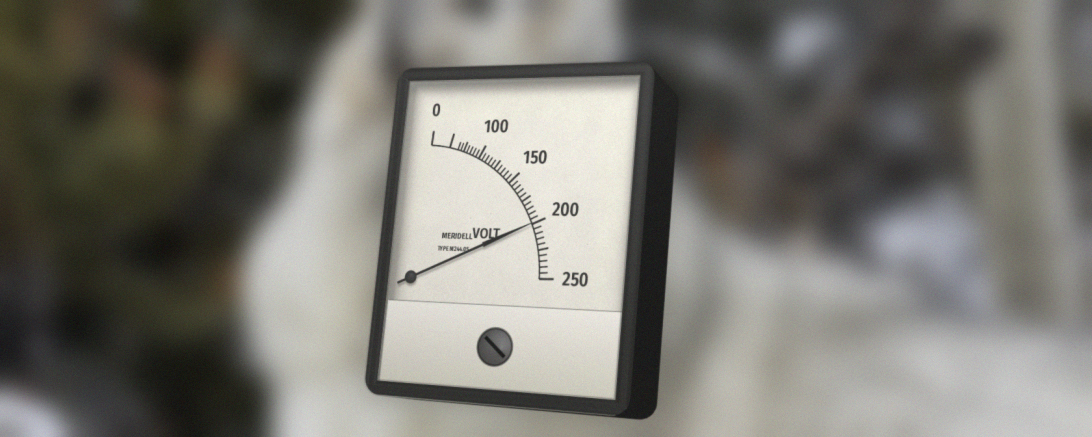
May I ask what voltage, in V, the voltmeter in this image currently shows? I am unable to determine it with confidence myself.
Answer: 200 V
